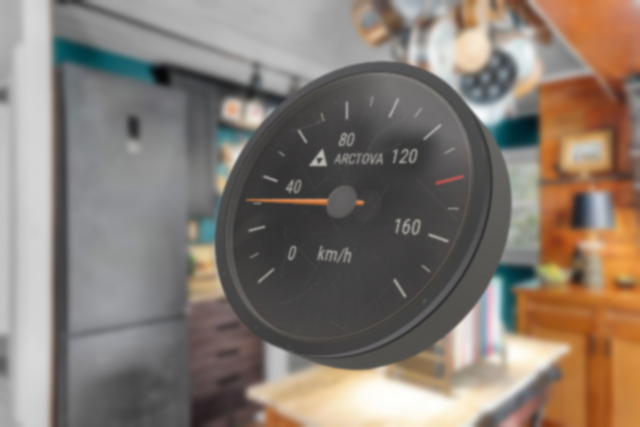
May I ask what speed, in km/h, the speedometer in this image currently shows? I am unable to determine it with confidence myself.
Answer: 30 km/h
